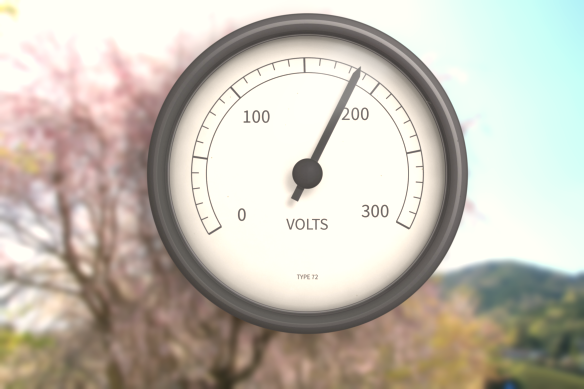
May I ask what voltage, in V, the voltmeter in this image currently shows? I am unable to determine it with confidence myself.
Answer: 185 V
